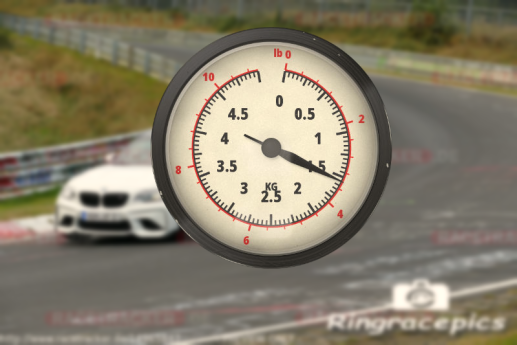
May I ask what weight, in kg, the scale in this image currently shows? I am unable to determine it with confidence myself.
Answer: 1.55 kg
